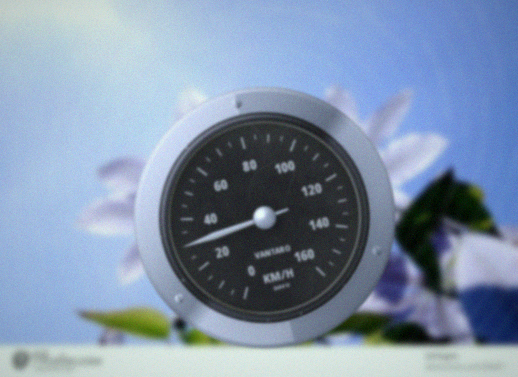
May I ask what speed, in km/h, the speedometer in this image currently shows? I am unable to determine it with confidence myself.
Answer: 30 km/h
